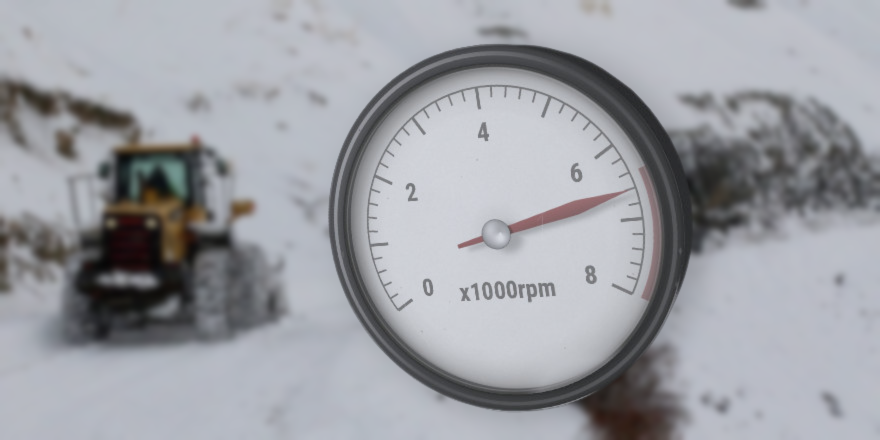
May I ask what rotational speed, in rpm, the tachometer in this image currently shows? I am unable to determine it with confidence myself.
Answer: 6600 rpm
